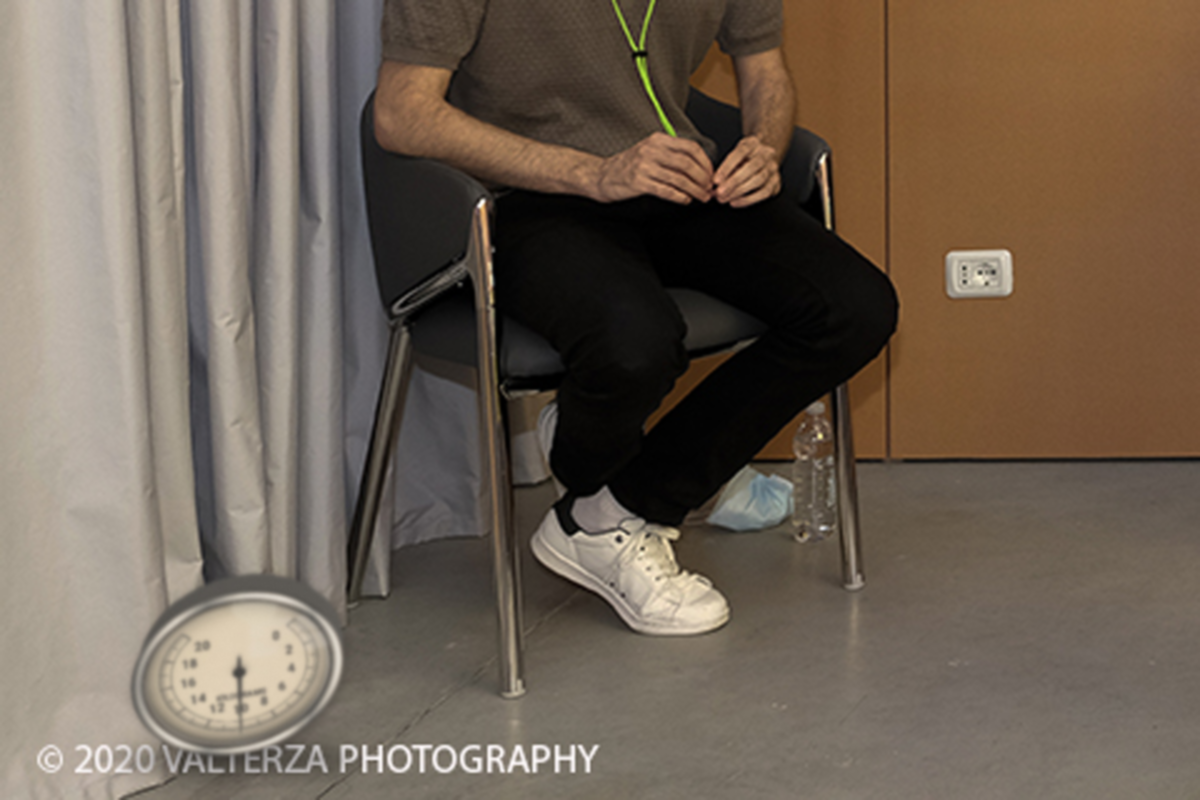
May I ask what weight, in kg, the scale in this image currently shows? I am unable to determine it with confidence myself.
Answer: 10 kg
